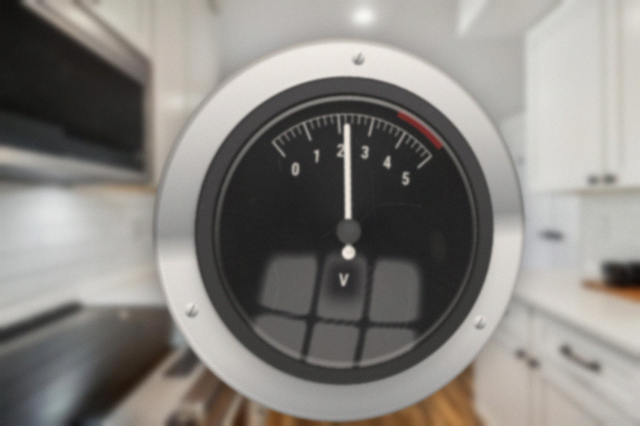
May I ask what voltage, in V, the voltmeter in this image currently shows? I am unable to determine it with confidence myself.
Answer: 2.2 V
